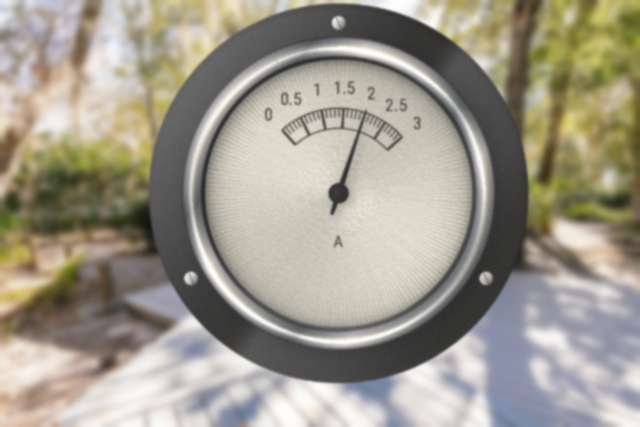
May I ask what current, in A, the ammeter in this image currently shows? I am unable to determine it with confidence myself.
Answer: 2 A
